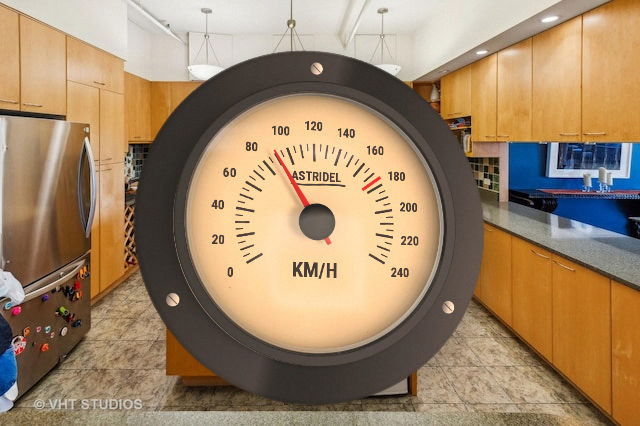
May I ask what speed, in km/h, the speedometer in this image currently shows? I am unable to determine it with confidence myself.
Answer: 90 km/h
